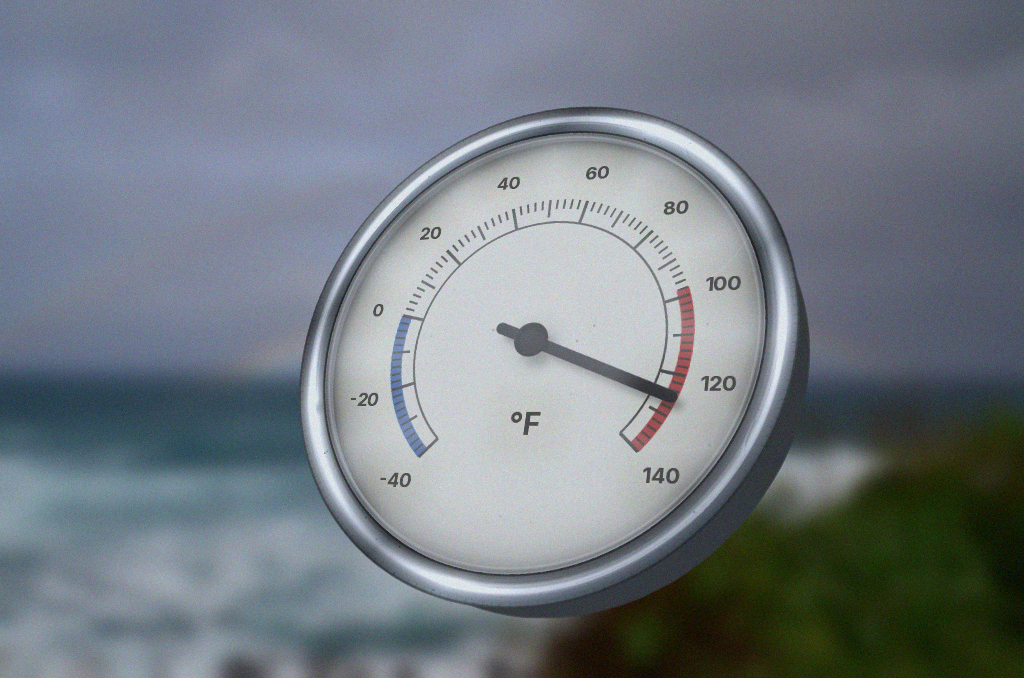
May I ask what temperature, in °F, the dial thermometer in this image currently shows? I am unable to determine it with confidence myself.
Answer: 126 °F
